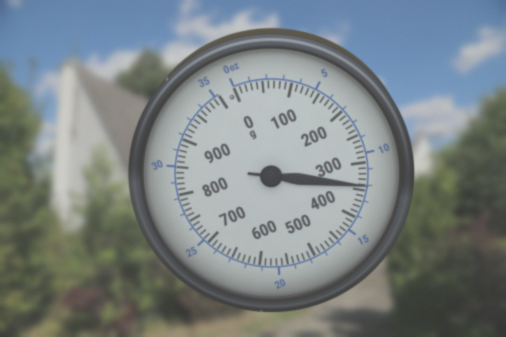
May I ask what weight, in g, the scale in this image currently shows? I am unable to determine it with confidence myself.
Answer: 340 g
